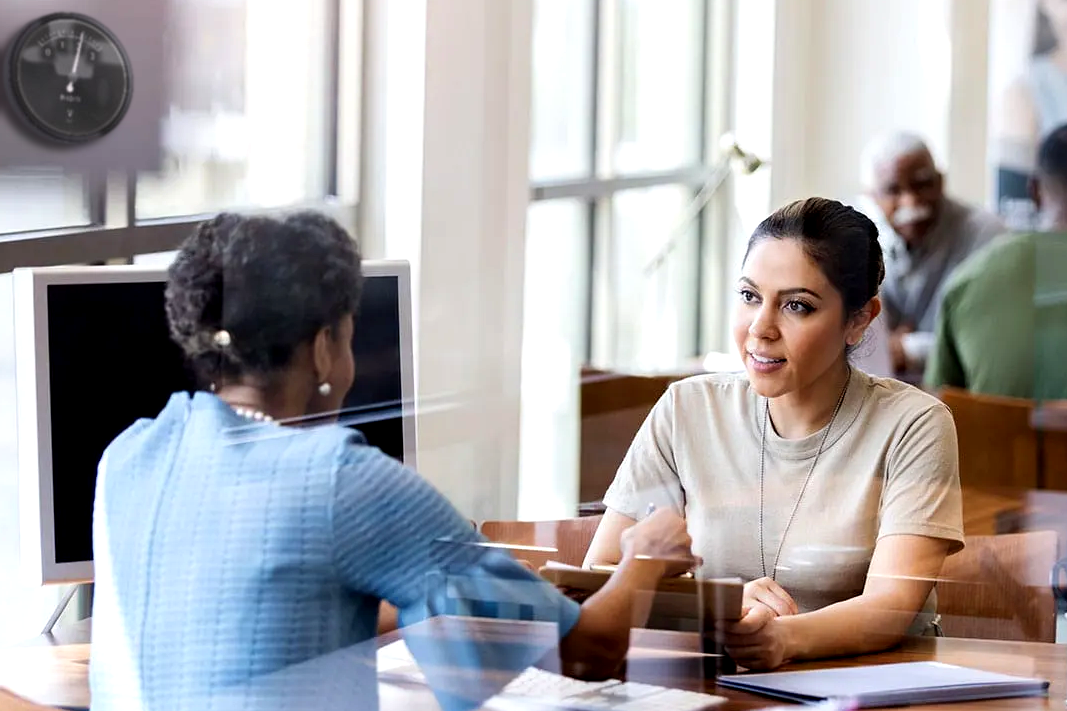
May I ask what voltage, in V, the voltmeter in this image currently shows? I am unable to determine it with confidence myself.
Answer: 2 V
